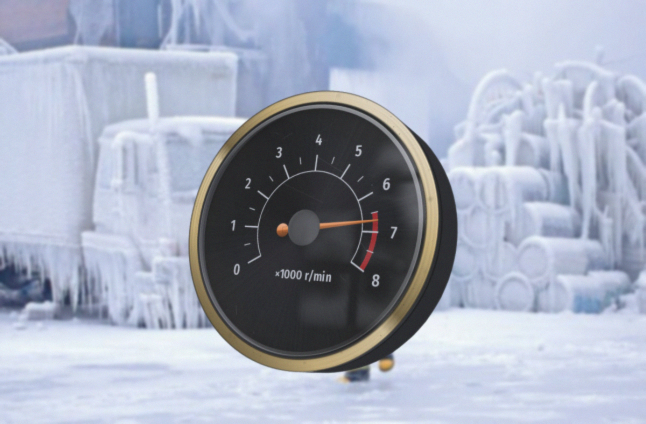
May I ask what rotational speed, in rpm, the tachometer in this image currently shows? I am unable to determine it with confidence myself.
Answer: 6750 rpm
